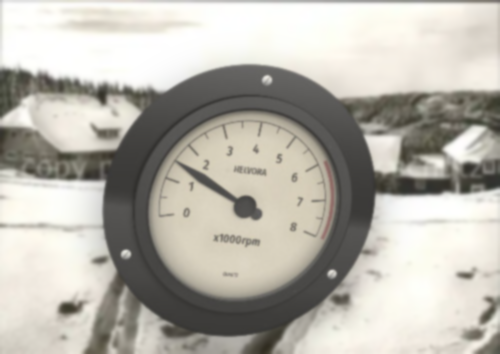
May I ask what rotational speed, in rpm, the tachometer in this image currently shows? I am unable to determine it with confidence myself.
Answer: 1500 rpm
